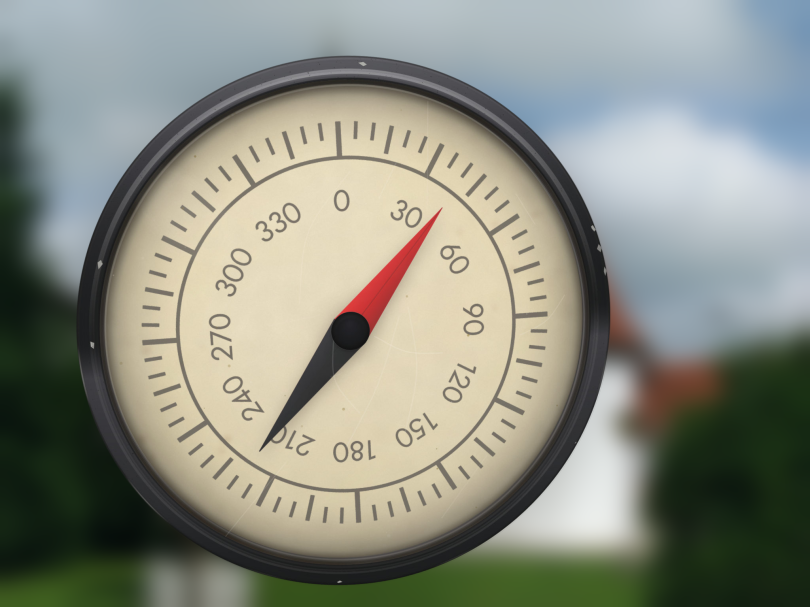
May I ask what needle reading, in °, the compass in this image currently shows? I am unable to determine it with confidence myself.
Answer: 40 °
